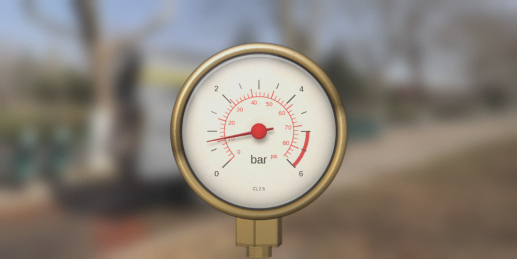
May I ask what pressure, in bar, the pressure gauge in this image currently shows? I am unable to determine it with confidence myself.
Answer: 0.75 bar
